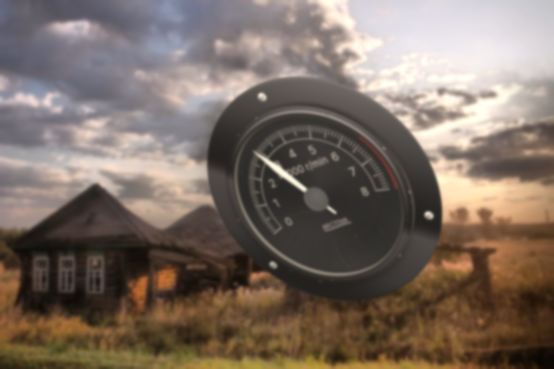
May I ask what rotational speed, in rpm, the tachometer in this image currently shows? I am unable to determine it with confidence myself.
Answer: 3000 rpm
